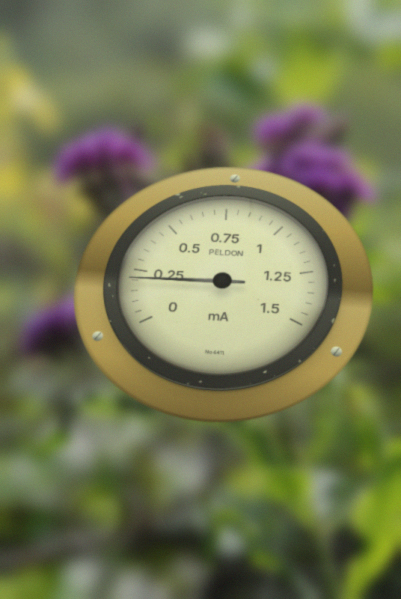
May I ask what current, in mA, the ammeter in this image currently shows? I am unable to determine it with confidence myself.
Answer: 0.2 mA
